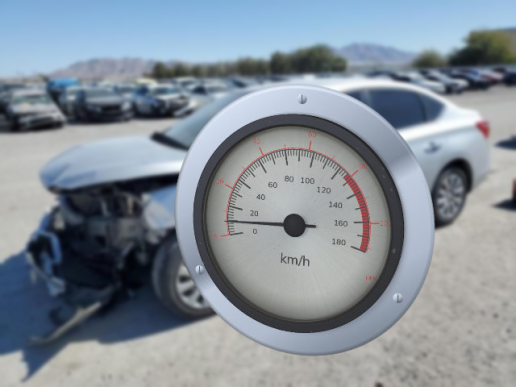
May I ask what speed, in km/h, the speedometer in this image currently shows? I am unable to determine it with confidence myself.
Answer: 10 km/h
